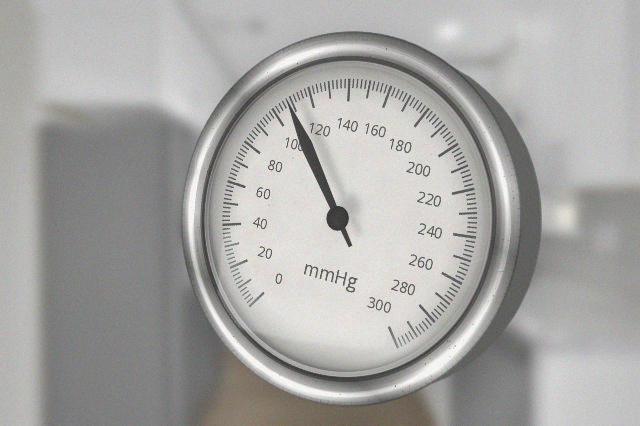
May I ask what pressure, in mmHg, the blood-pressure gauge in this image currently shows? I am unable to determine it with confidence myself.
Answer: 110 mmHg
